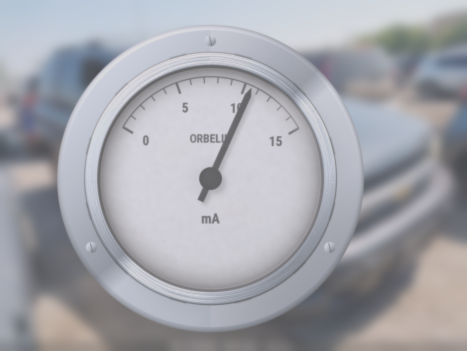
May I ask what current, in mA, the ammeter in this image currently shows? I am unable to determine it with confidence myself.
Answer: 10.5 mA
